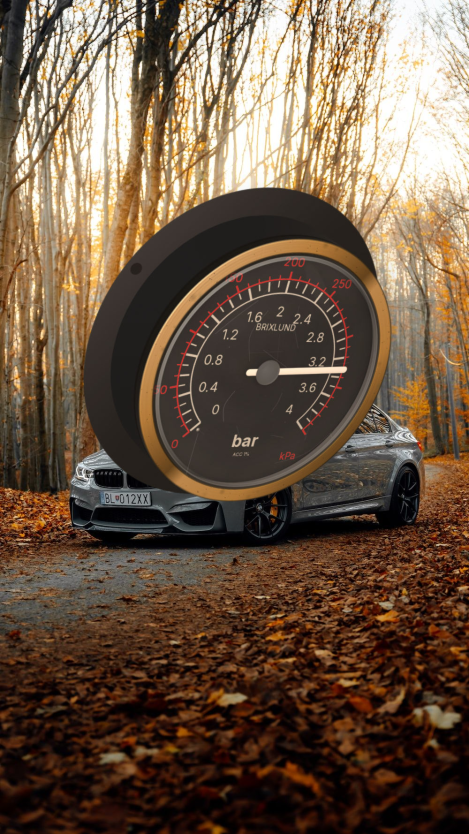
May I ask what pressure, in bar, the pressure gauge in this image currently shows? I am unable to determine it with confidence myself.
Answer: 3.3 bar
